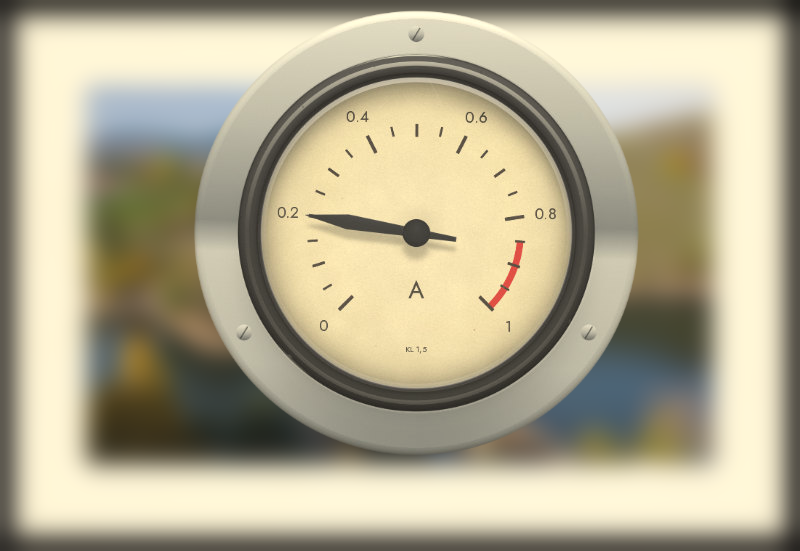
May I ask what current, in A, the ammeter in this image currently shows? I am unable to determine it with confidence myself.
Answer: 0.2 A
